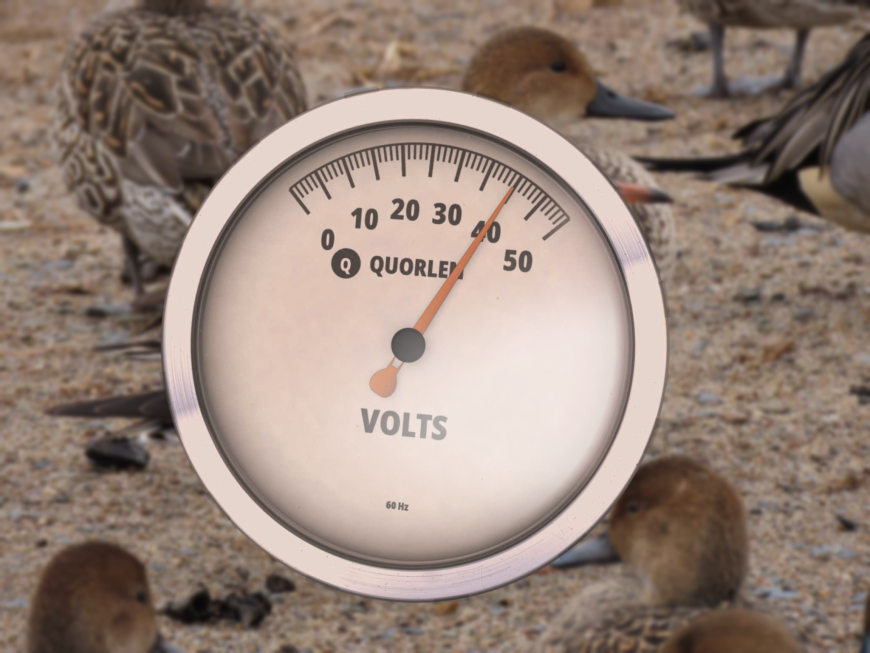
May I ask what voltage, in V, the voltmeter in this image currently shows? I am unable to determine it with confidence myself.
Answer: 40 V
